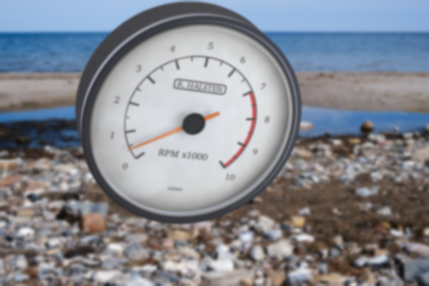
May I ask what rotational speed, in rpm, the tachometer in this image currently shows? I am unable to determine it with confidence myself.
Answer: 500 rpm
